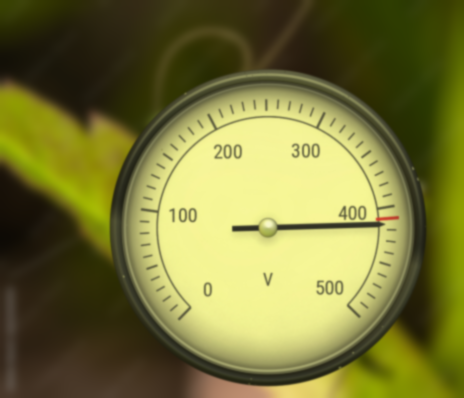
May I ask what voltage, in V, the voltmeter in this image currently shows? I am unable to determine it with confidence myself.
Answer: 415 V
